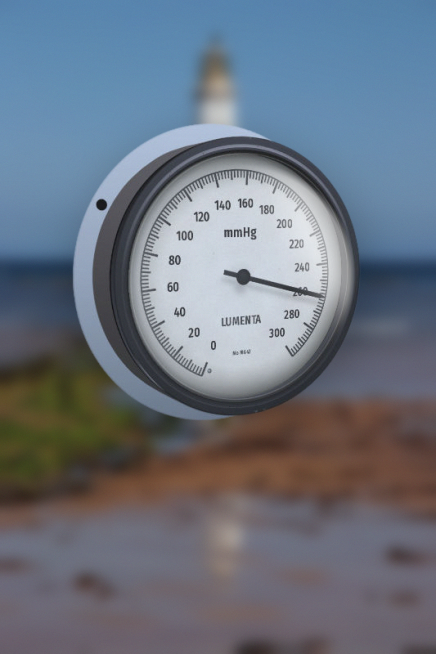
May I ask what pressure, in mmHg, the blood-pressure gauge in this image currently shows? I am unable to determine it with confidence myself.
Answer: 260 mmHg
